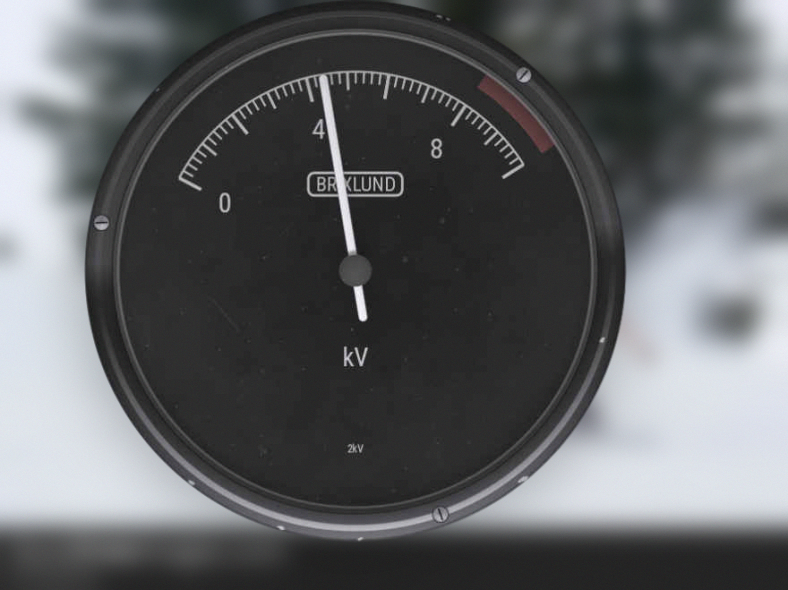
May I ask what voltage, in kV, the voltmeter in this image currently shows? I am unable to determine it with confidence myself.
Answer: 4.4 kV
